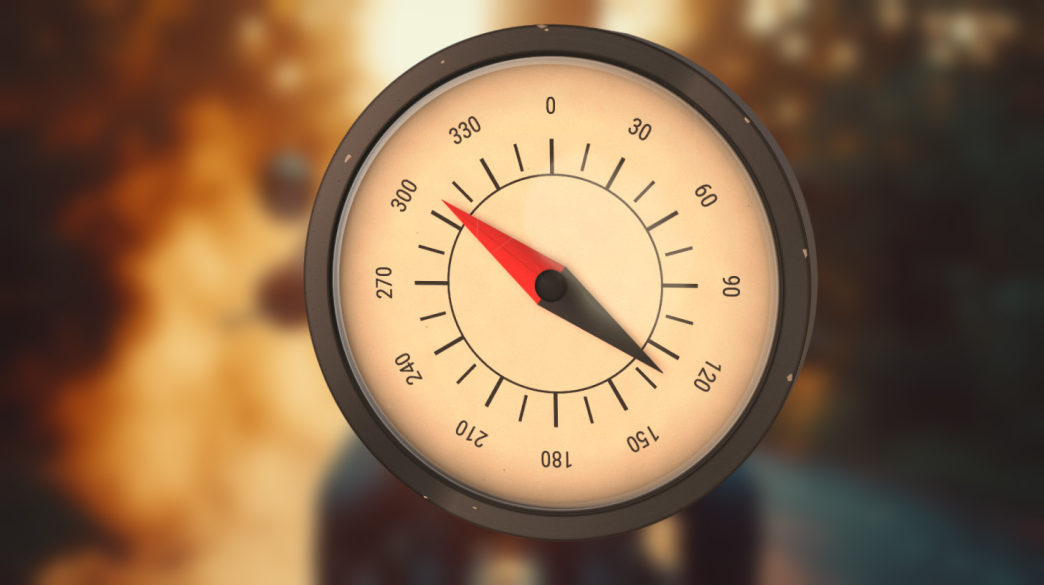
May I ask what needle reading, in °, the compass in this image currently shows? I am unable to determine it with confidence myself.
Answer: 307.5 °
